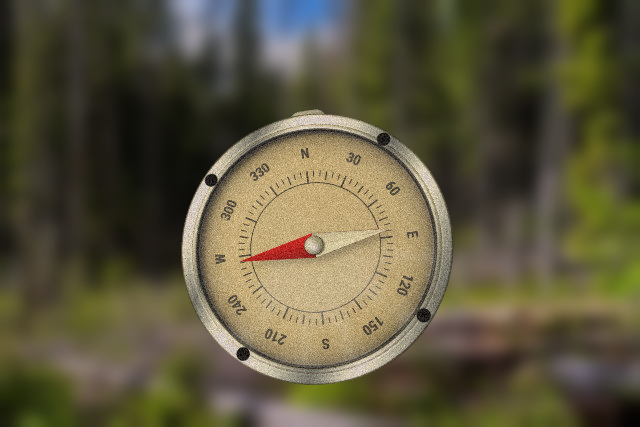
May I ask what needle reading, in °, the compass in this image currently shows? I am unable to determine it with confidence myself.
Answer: 265 °
